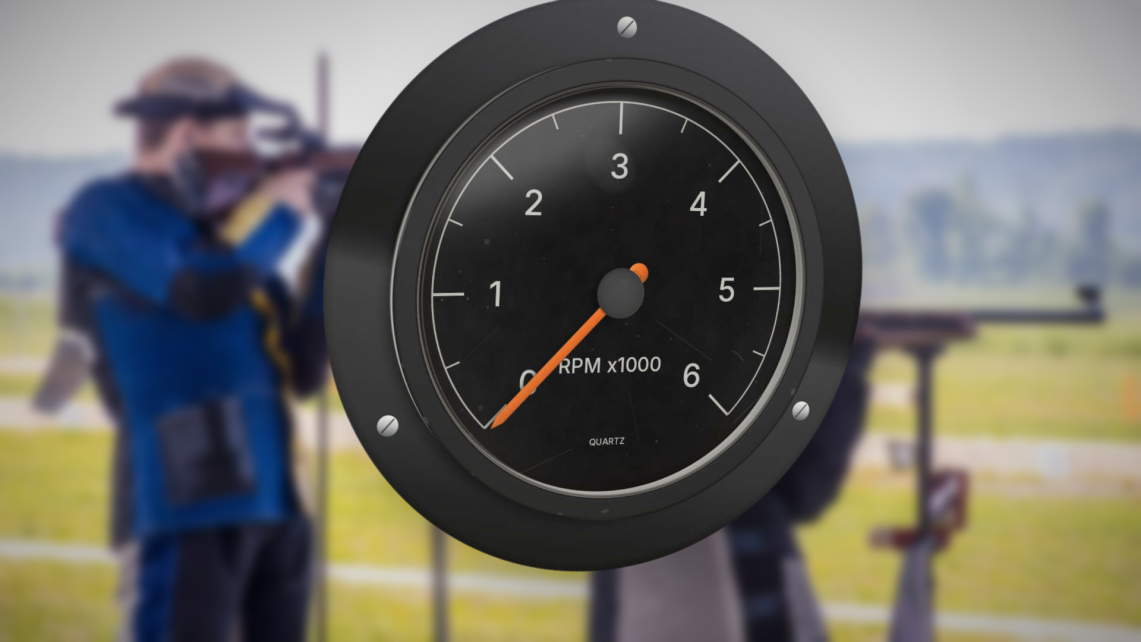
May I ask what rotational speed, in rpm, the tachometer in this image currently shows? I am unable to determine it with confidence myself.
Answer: 0 rpm
